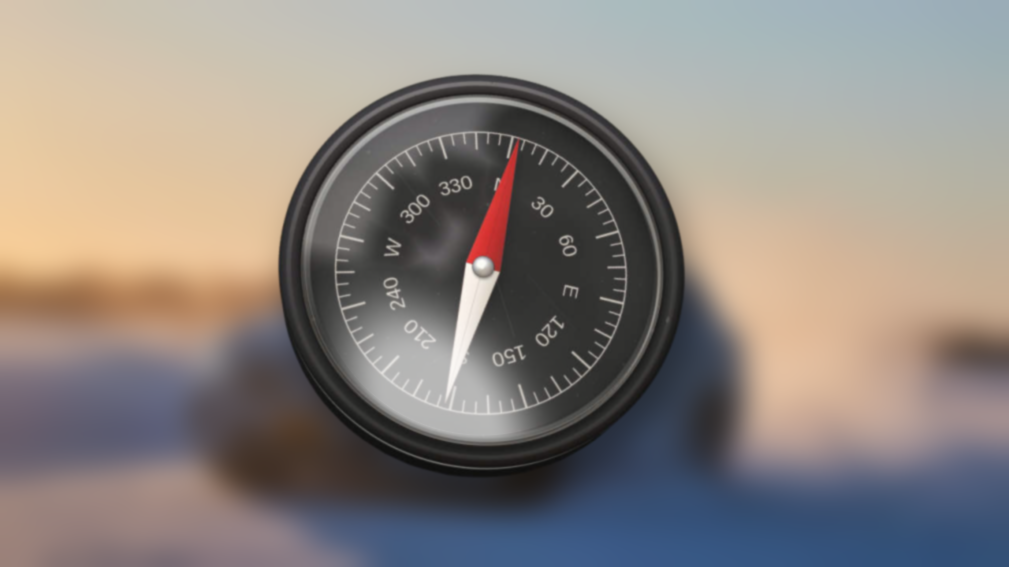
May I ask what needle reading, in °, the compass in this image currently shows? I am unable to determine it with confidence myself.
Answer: 2.5 °
